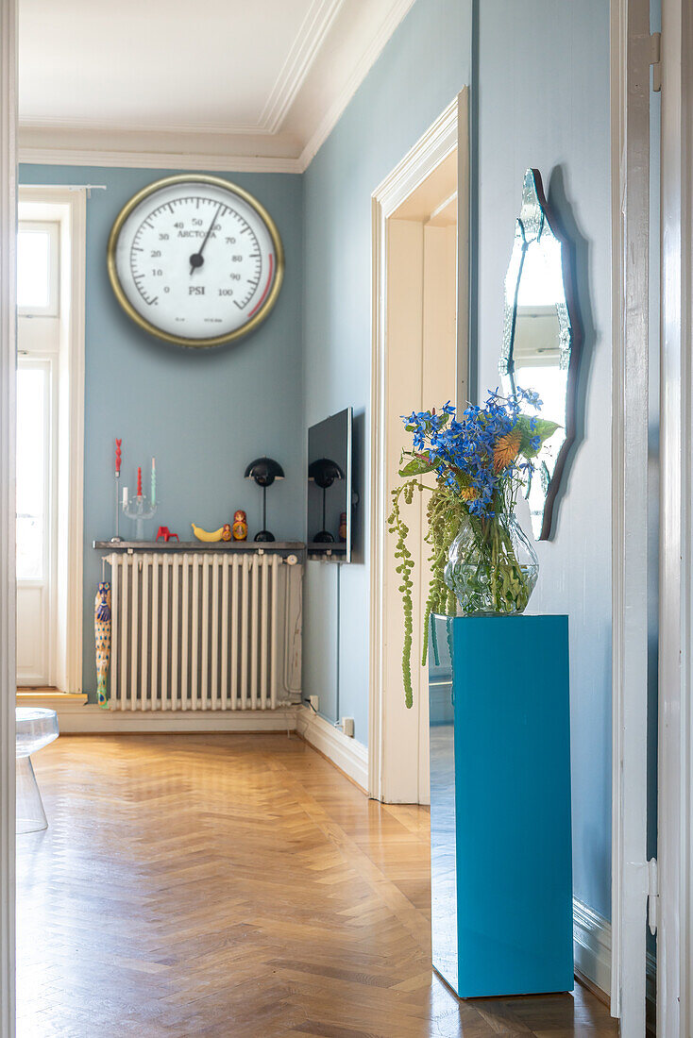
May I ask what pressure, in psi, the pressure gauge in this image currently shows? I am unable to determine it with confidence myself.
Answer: 58 psi
